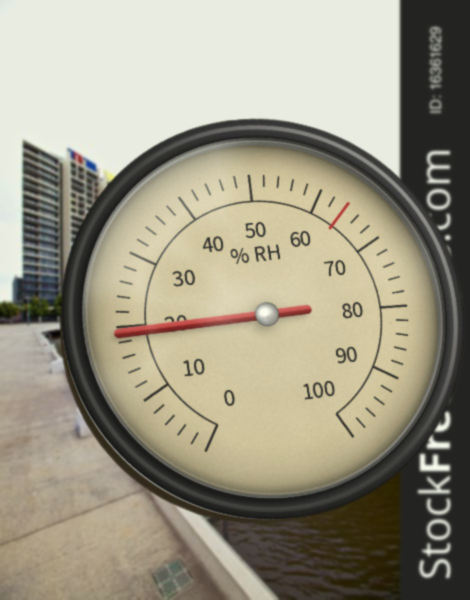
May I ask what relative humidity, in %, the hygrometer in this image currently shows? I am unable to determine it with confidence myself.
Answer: 19 %
